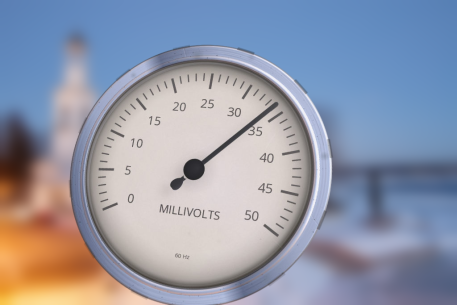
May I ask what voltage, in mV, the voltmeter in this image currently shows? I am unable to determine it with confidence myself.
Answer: 34 mV
